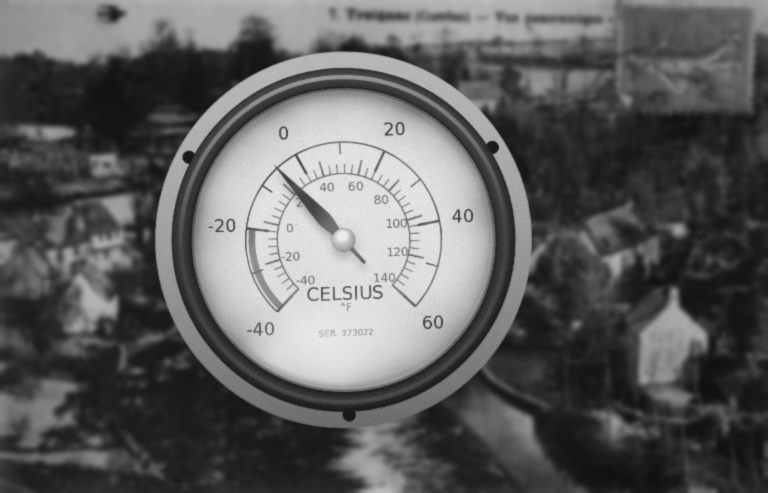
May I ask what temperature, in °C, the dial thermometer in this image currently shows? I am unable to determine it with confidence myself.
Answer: -5 °C
